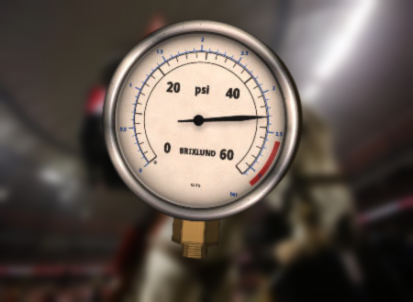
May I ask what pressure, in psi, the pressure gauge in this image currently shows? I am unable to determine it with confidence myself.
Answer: 48 psi
